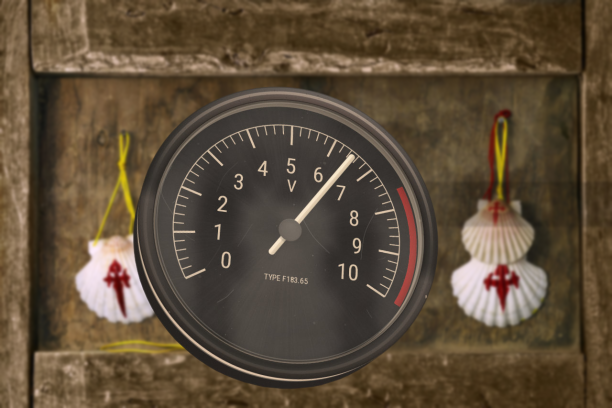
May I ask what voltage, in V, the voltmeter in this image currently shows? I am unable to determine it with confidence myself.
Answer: 6.5 V
